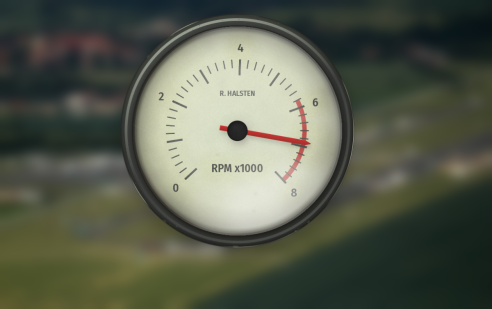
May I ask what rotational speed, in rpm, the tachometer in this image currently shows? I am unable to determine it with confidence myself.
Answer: 6900 rpm
